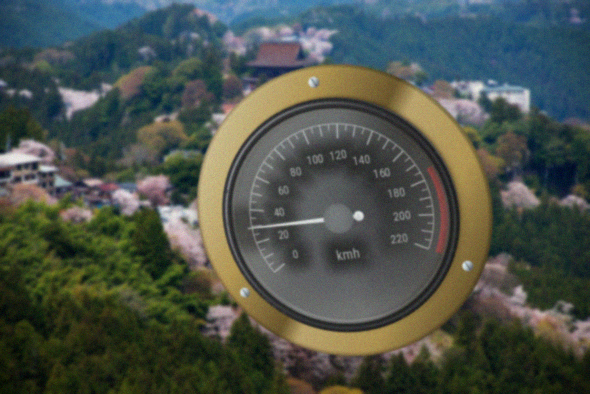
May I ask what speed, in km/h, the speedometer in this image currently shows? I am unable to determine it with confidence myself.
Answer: 30 km/h
